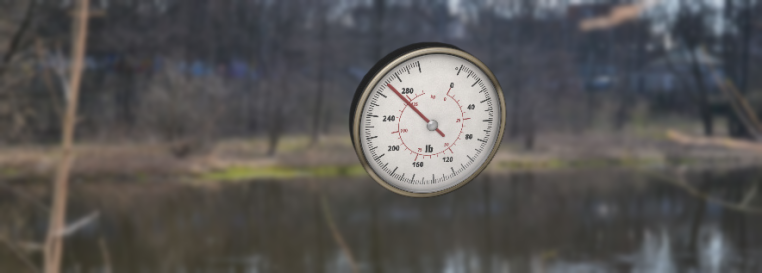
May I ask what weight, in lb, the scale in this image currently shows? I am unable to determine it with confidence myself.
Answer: 270 lb
